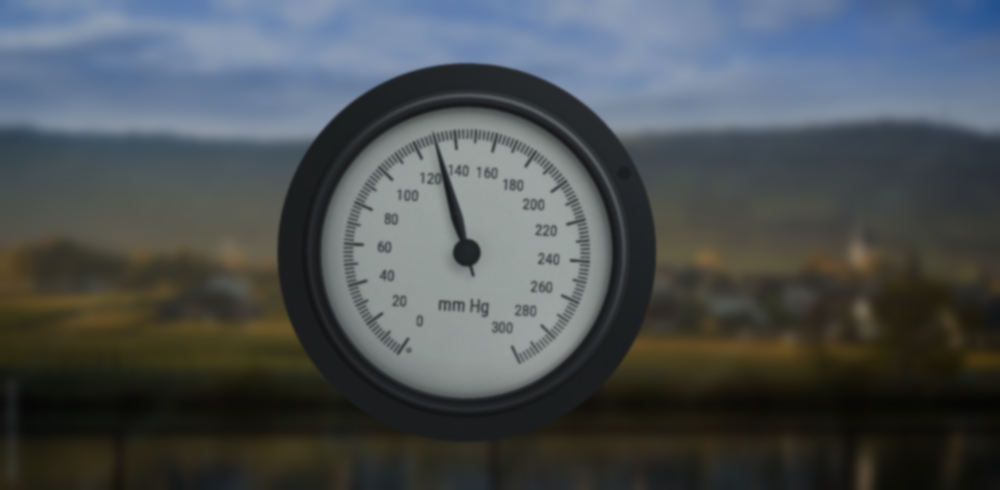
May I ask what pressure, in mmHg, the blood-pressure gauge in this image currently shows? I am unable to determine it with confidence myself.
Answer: 130 mmHg
